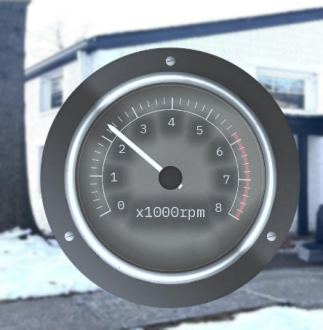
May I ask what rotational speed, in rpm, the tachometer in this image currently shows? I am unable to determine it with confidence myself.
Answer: 2300 rpm
